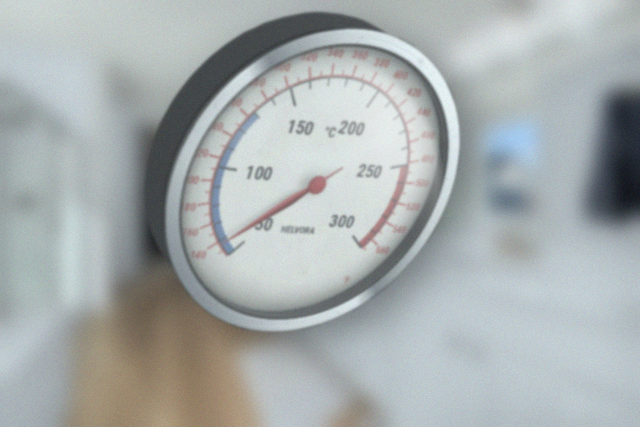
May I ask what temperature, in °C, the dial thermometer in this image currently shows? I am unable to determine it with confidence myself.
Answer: 60 °C
